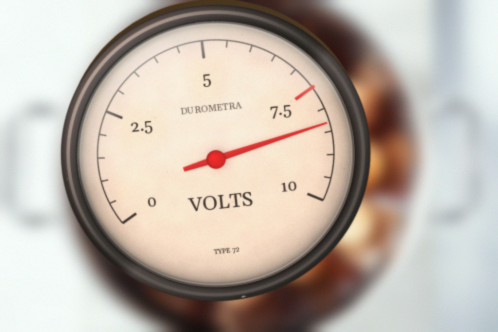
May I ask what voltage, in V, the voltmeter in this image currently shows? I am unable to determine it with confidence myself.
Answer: 8.25 V
